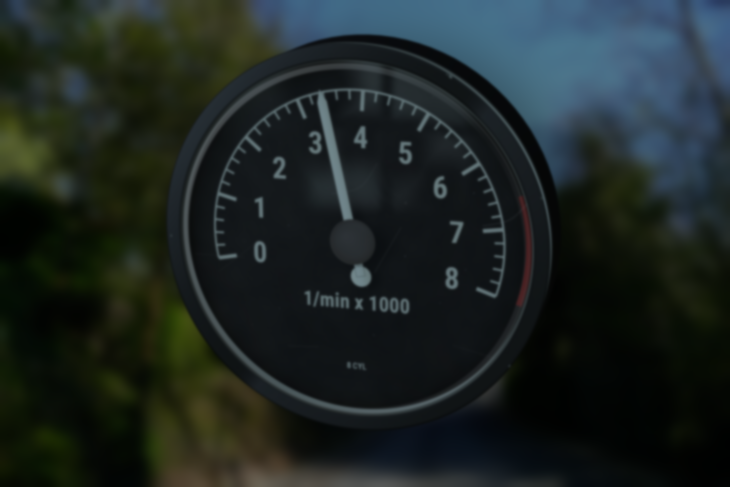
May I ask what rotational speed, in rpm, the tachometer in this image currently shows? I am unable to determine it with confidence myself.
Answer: 3400 rpm
